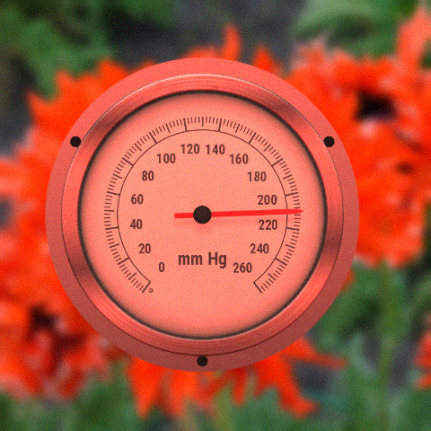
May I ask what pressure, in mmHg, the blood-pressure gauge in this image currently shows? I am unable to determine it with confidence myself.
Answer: 210 mmHg
